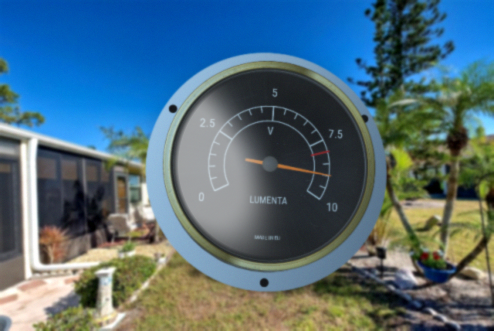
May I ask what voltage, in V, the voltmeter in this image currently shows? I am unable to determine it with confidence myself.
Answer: 9 V
